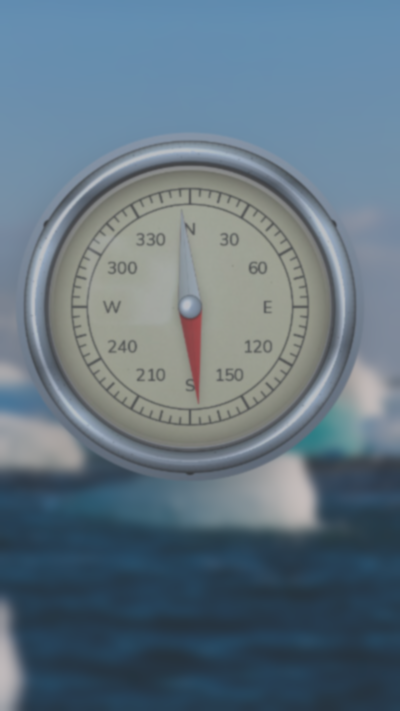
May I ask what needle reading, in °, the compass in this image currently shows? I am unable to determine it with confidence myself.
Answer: 175 °
